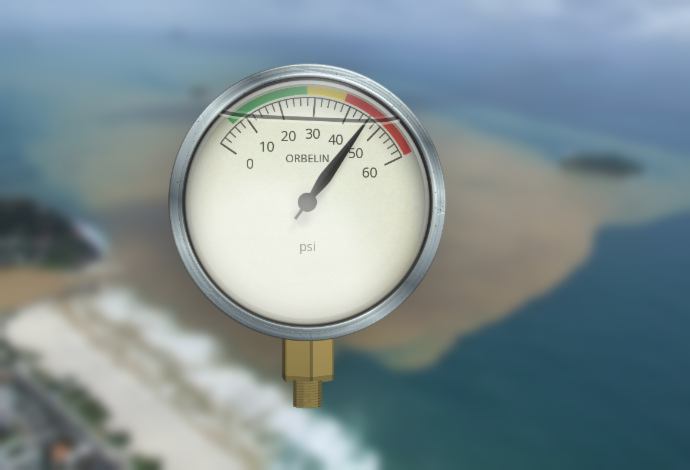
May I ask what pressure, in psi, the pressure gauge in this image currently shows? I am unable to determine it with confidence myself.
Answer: 46 psi
